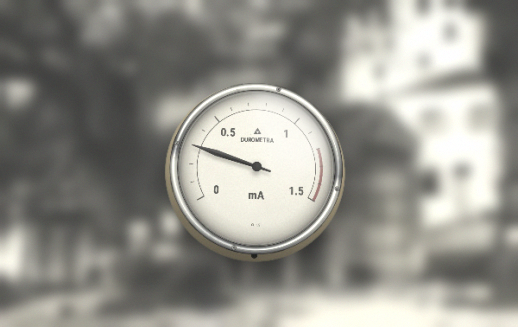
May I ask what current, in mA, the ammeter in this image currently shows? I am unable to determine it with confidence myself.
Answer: 0.3 mA
